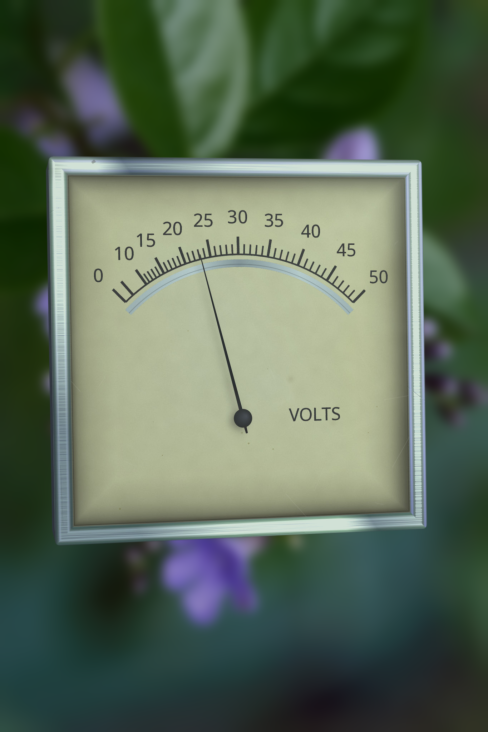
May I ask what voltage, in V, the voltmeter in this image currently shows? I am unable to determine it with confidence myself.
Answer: 23 V
